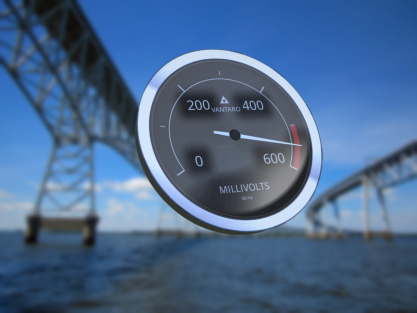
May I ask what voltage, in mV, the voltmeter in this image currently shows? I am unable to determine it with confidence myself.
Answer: 550 mV
